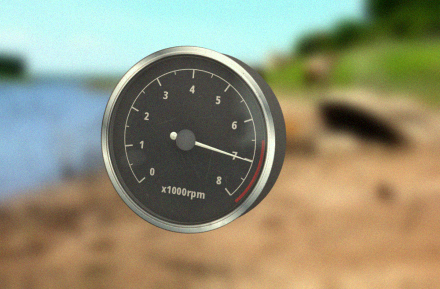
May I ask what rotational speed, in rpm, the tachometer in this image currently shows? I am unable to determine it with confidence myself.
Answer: 7000 rpm
